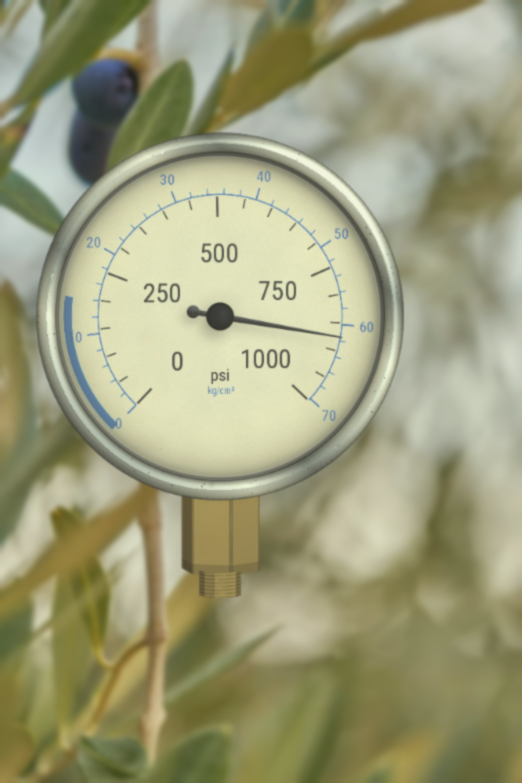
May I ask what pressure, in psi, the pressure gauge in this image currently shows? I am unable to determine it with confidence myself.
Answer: 875 psi
